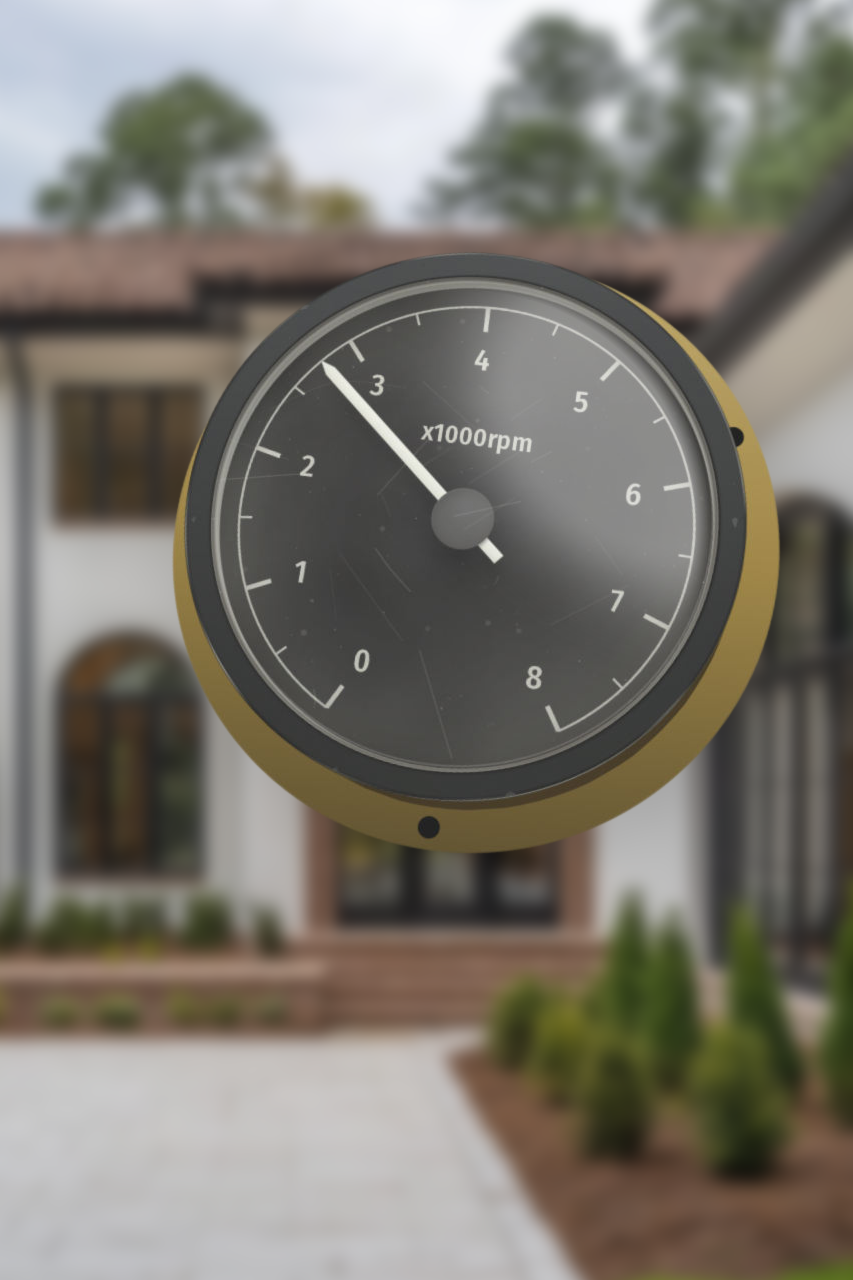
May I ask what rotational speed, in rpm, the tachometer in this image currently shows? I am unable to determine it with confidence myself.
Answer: 2750 rpm
